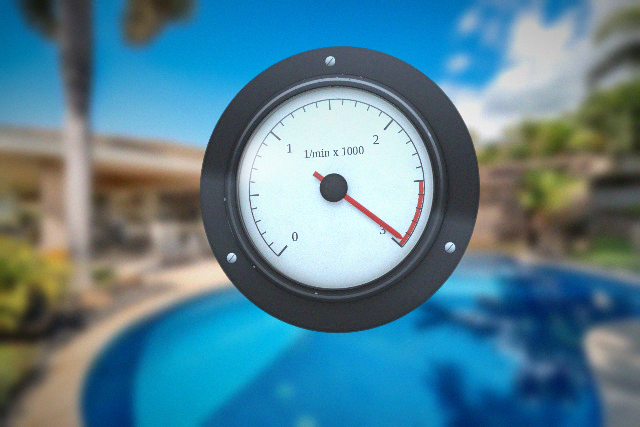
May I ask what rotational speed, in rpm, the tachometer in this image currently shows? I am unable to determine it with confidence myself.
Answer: 2950 rpm
